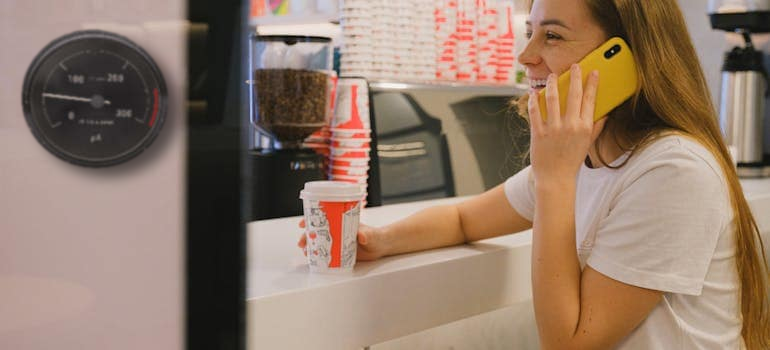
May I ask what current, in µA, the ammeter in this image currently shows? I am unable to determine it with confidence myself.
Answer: 50 µA
